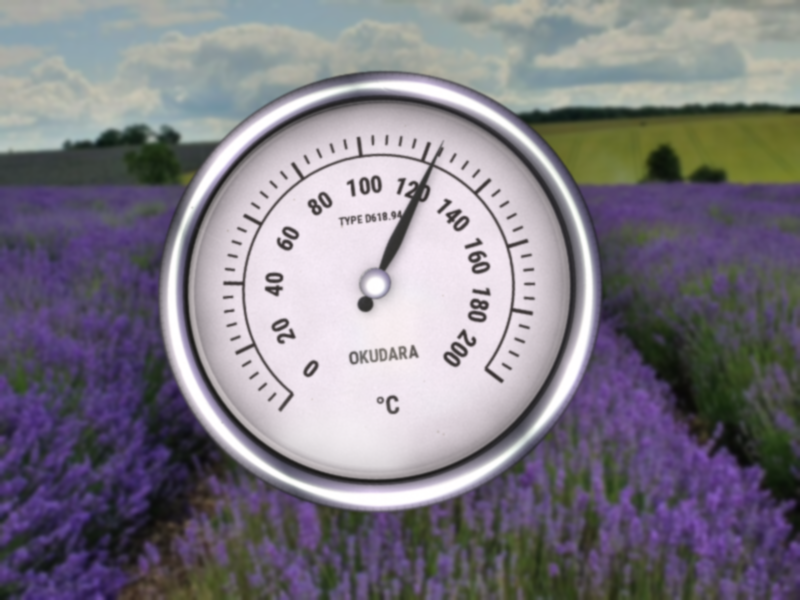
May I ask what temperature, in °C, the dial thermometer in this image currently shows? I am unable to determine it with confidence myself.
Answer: 124 °C
